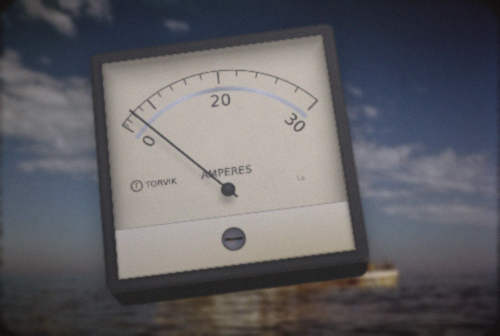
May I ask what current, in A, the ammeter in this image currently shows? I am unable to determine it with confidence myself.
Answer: 6 A
